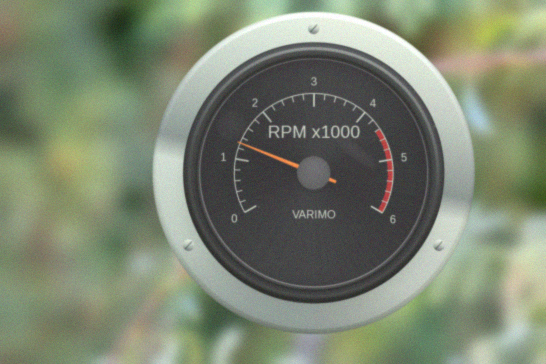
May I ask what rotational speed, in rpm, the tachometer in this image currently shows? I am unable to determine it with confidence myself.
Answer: 1300 rpm
